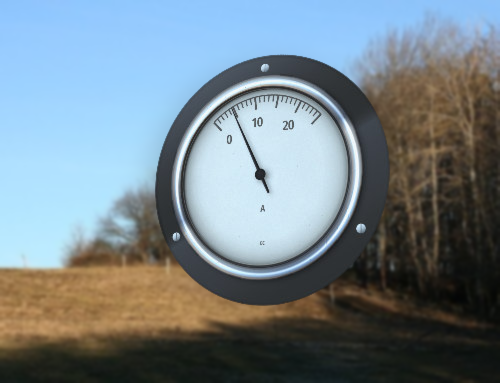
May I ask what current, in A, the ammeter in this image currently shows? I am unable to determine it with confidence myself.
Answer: 5 A
